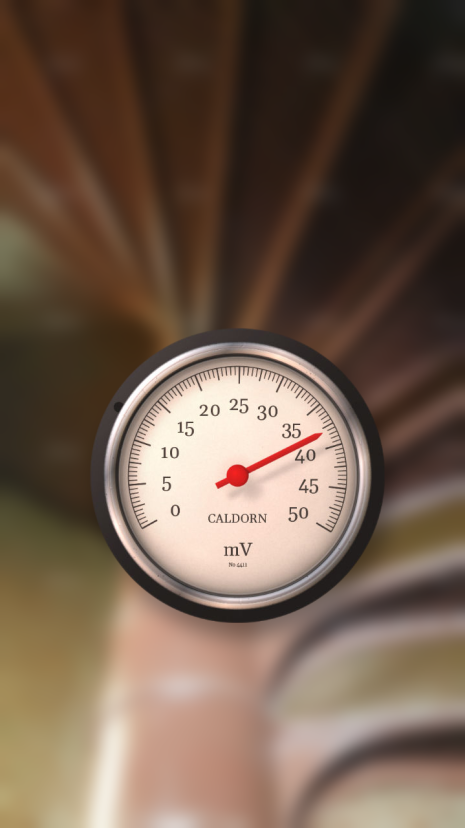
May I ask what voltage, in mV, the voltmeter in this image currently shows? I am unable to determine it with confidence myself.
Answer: 38 mV
